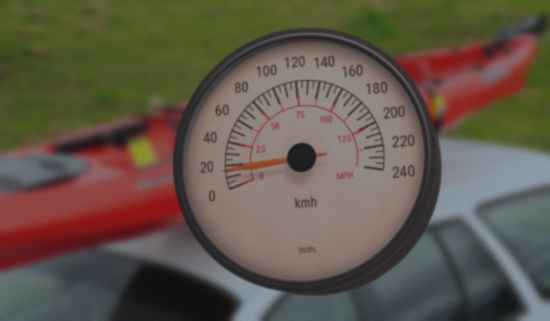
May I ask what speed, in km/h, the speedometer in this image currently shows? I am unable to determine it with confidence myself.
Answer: 15 km/h
